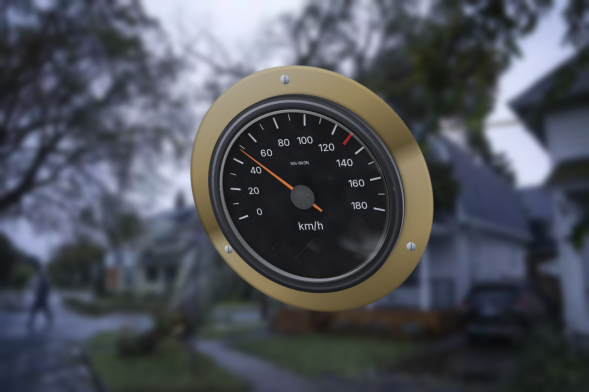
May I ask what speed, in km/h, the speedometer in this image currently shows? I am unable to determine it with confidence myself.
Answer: 50 km/h
